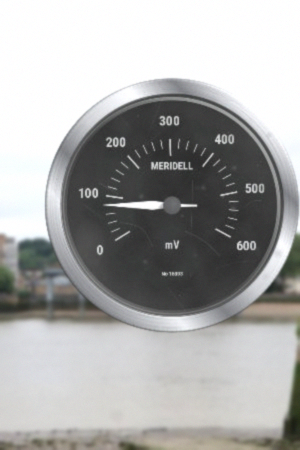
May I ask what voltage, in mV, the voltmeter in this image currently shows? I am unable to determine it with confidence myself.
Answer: 80 mV
